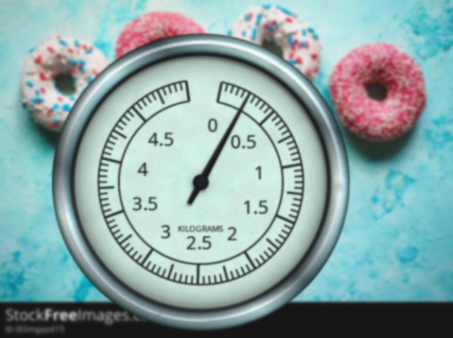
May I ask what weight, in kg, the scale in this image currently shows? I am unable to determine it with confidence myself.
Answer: 0.25 kg
